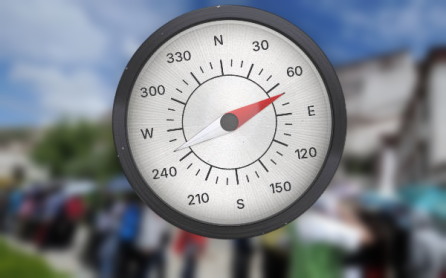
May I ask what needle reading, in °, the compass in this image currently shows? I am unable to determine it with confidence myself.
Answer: 70 °
